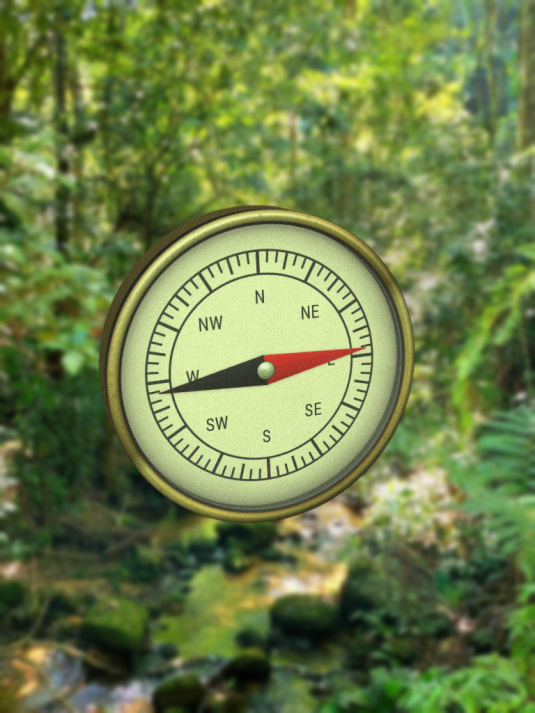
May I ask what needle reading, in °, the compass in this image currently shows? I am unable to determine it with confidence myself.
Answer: 85 °
